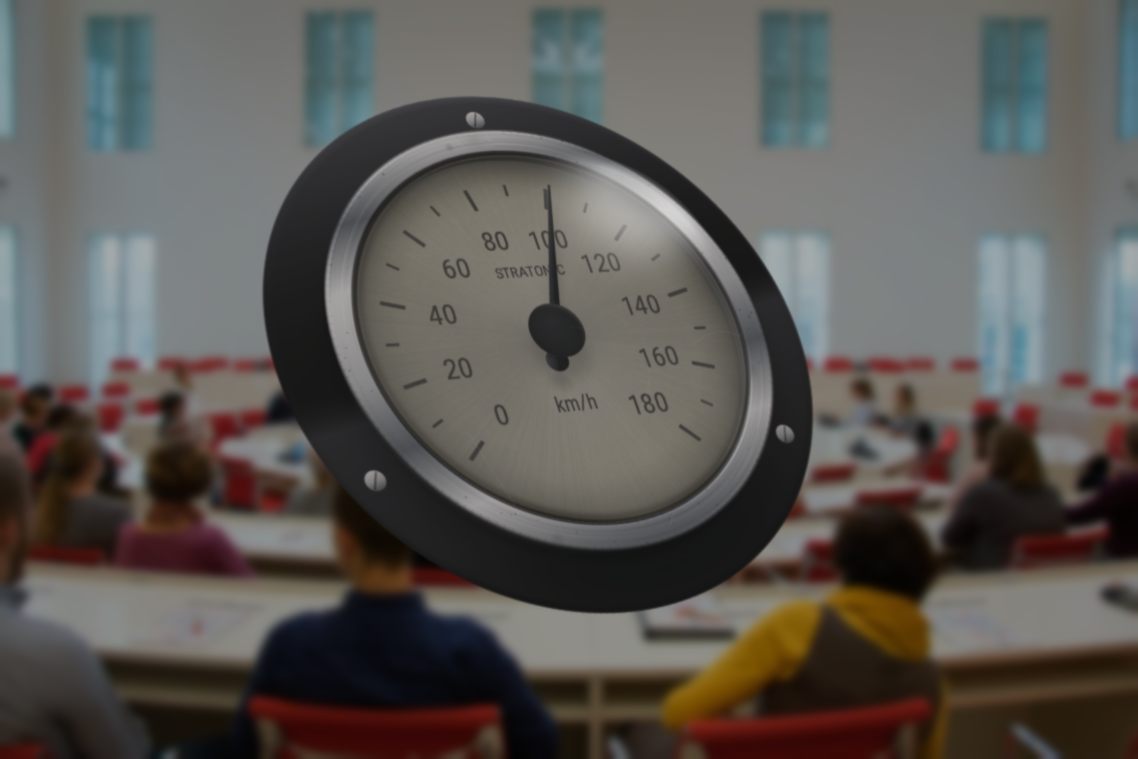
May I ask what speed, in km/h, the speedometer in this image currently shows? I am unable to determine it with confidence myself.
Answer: 100 km/h
